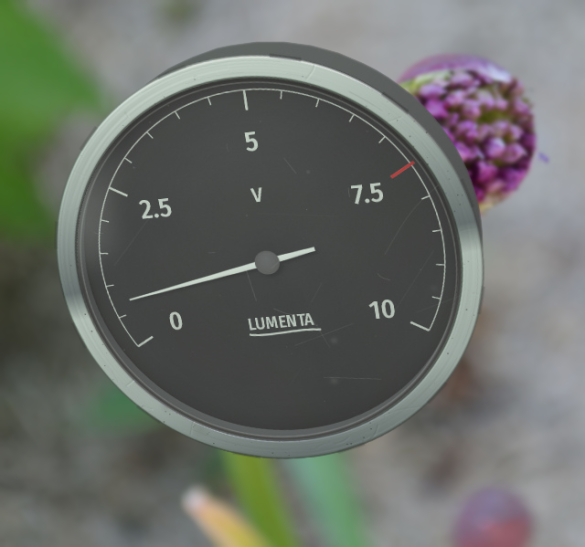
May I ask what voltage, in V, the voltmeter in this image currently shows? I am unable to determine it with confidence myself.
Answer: 0.75 V
